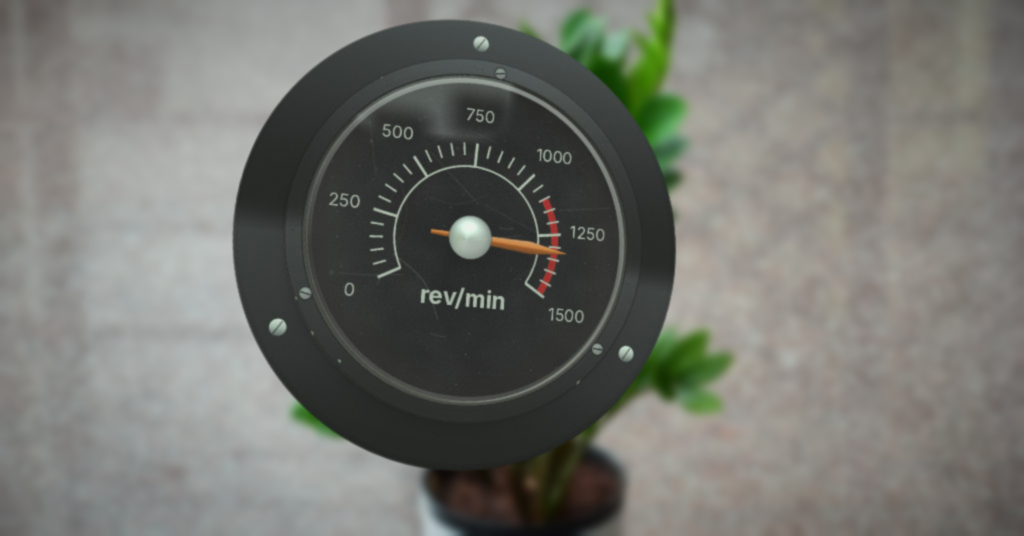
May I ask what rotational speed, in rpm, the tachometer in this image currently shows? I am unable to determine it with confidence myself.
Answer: 1325 rpm
